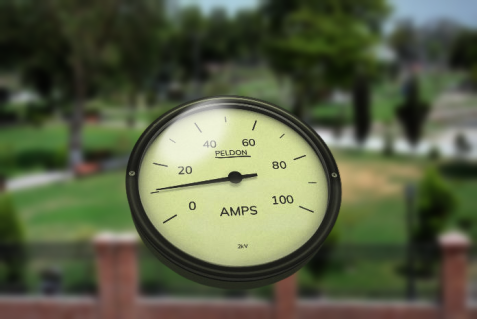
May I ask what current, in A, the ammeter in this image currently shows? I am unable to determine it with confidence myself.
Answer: 10 A
